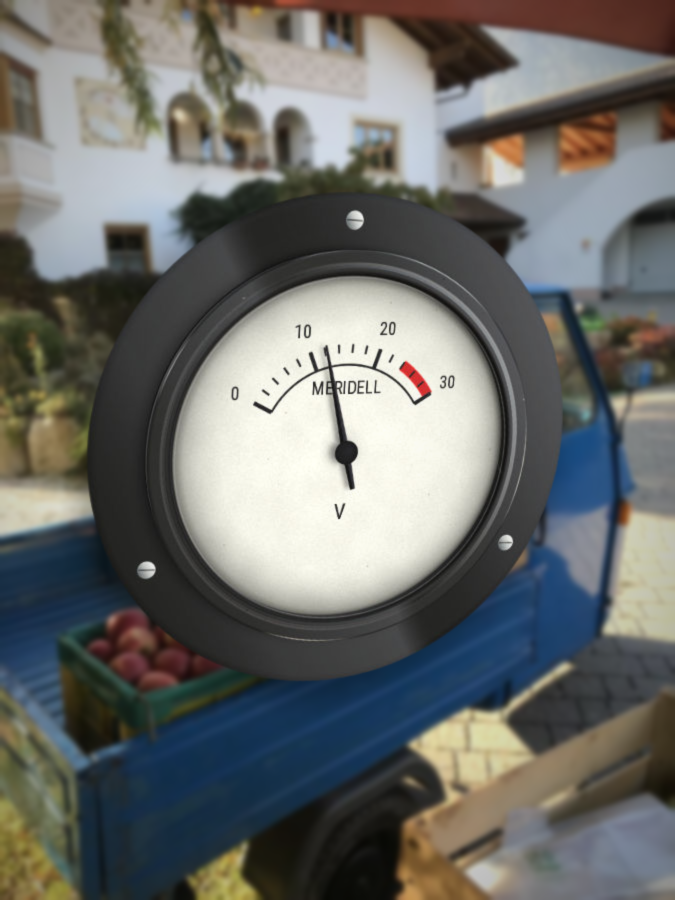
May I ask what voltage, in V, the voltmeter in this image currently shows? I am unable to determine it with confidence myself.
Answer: 12 V
